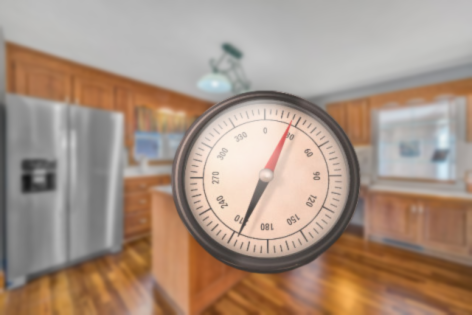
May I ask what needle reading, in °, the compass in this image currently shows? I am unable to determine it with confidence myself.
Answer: 25 °
